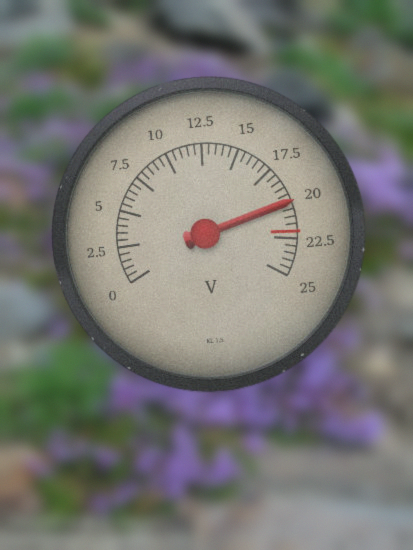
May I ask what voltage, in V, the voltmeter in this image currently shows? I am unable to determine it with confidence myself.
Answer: 20 V
